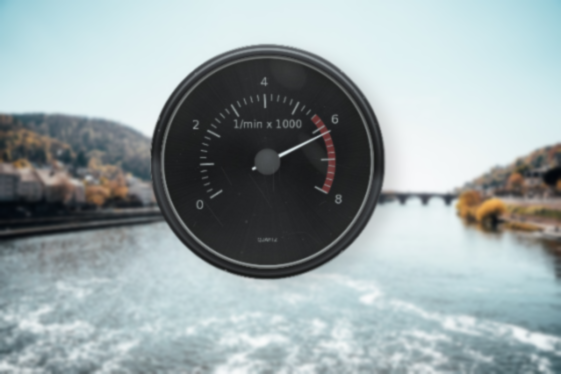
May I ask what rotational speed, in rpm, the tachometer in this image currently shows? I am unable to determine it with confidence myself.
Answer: 6200 rpm
